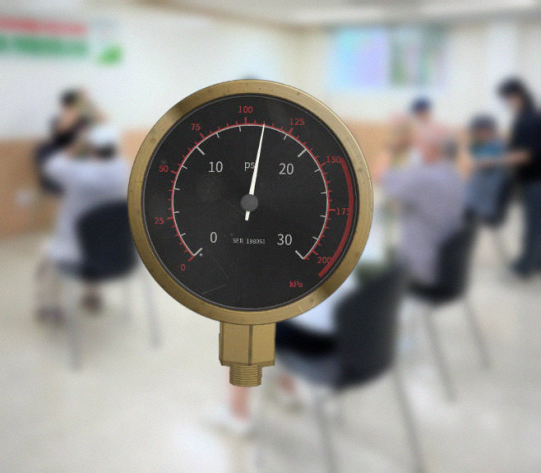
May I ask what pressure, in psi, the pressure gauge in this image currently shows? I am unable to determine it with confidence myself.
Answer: 16 psi
